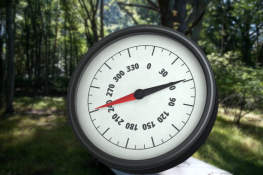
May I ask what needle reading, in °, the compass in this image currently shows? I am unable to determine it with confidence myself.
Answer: 240 °
